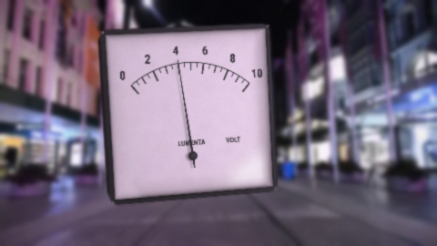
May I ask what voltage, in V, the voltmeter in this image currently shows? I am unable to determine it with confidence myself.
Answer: 4 V
